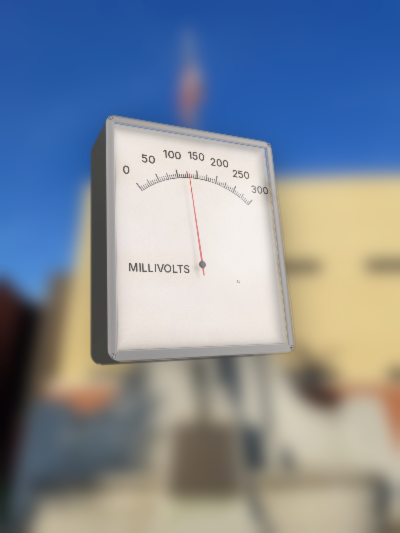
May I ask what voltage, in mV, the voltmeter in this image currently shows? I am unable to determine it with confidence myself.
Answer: 125 mV
